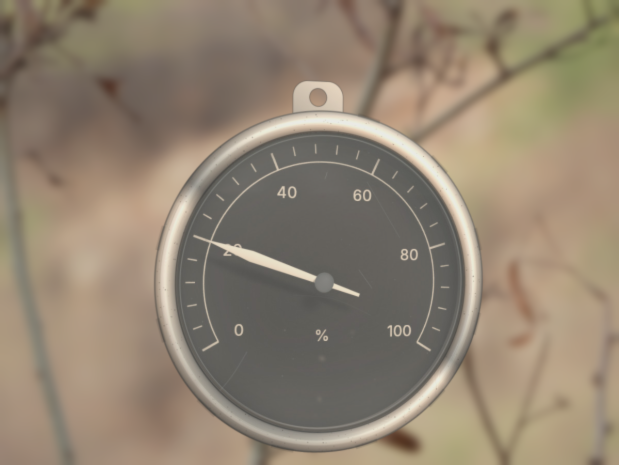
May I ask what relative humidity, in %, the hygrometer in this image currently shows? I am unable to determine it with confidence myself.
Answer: 20 %
